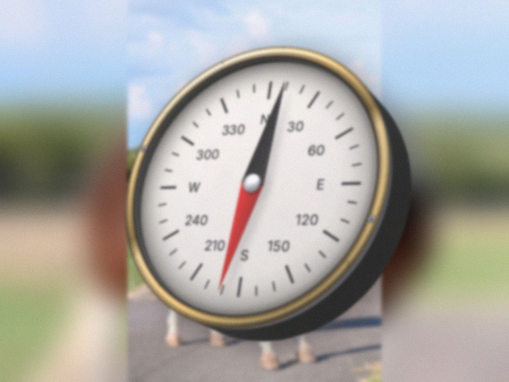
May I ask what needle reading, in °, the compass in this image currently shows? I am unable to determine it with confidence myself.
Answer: 190 °
